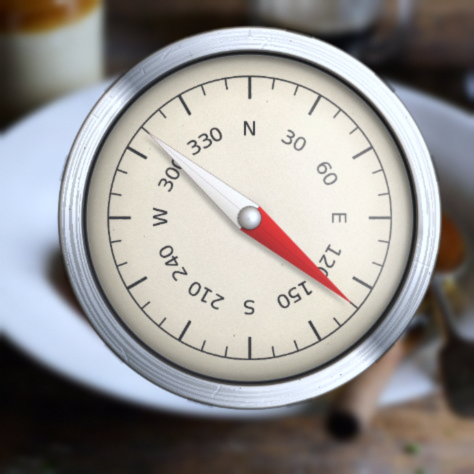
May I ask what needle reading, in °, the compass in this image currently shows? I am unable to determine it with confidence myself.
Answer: 130 °
